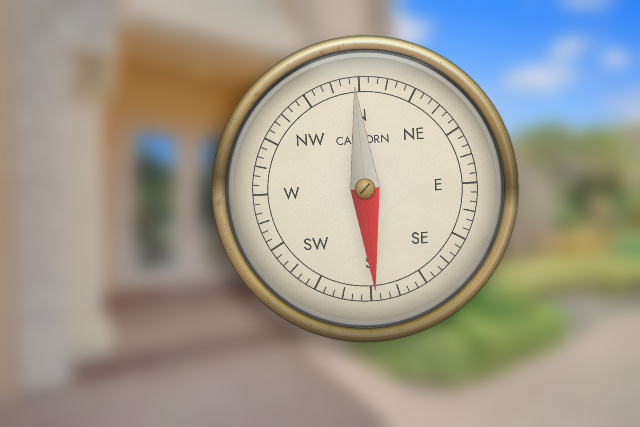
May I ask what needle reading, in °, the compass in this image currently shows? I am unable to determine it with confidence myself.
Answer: 177.5 °
